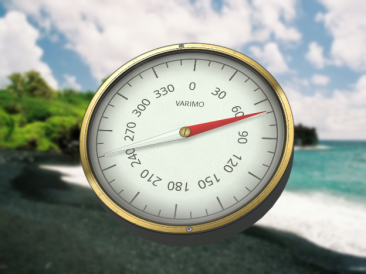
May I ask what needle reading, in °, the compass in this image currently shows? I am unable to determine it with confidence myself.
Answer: 70 °
